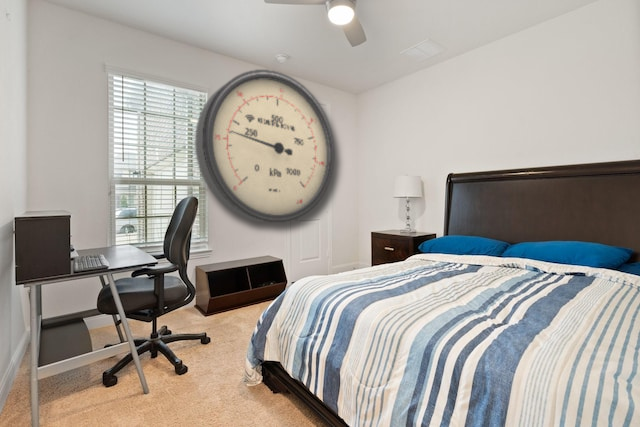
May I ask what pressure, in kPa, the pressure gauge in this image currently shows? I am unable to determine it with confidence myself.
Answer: 200 kPa
